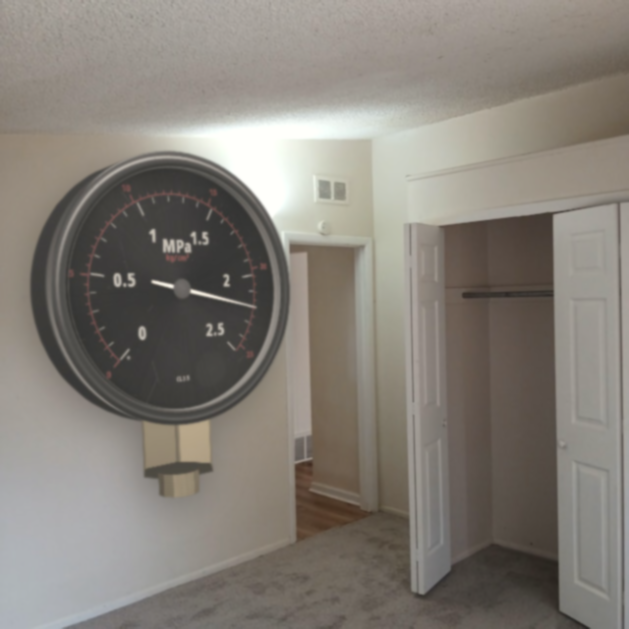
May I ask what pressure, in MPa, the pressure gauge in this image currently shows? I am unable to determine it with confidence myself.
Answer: 2.2 MPa
